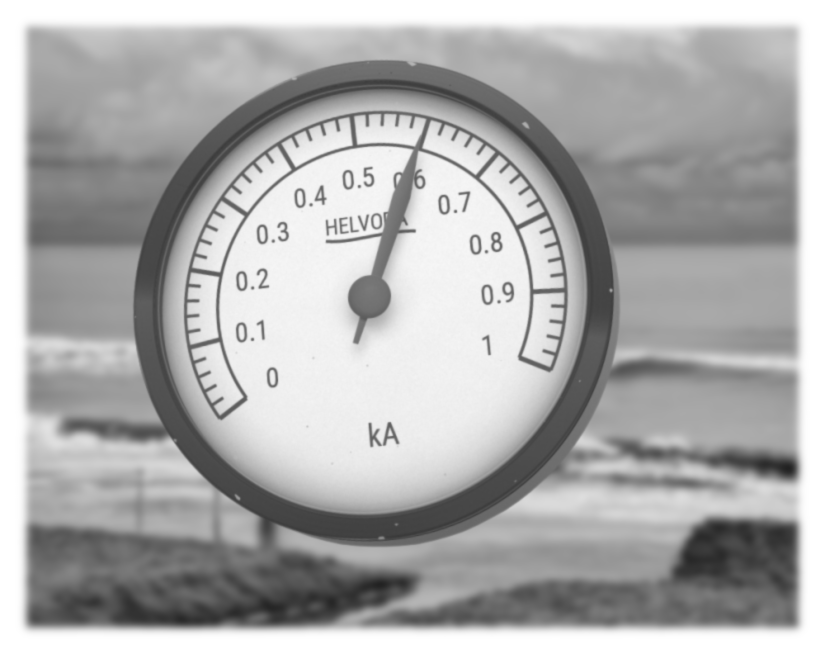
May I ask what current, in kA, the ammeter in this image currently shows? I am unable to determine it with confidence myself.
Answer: 0.6 kA
